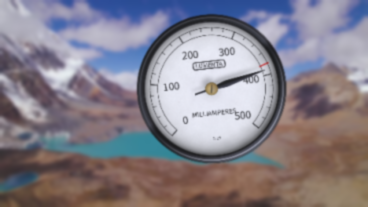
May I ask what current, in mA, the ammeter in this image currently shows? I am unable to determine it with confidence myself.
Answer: 390 mA
